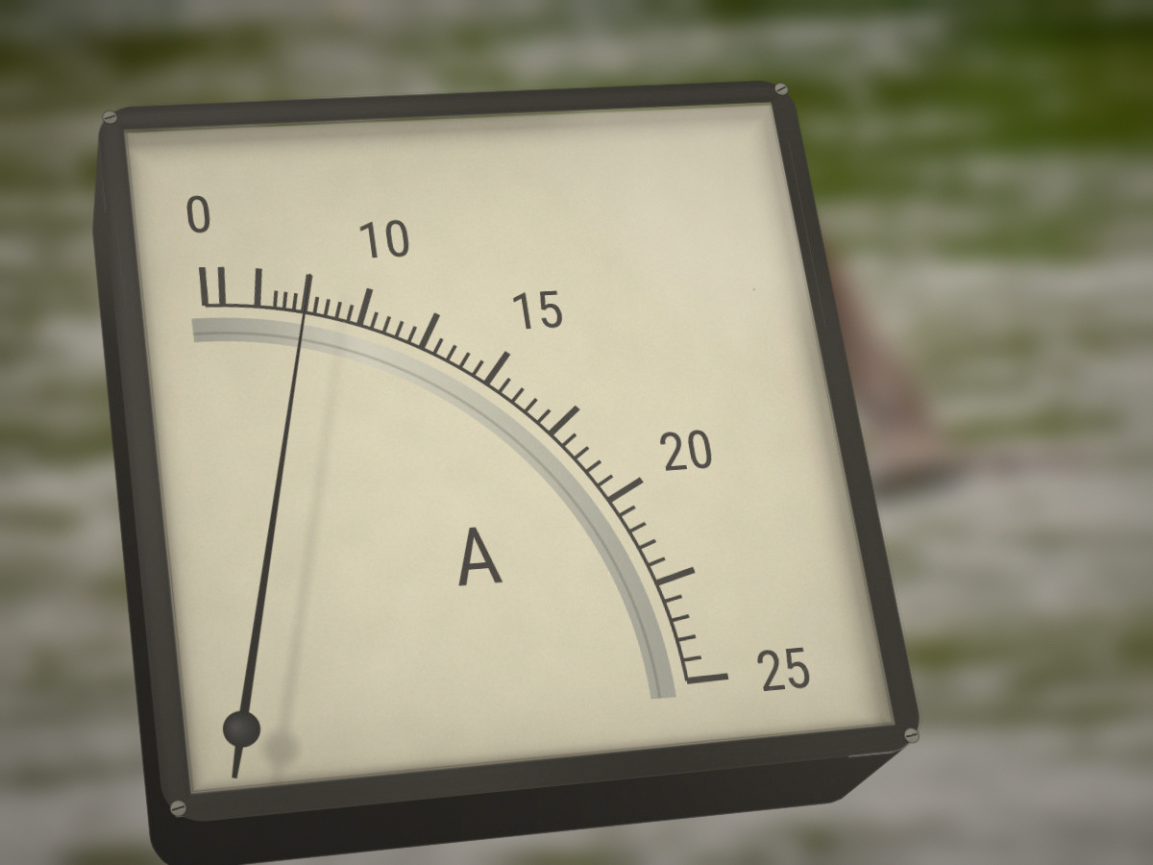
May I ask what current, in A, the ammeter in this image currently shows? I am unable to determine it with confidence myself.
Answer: 7.5 A
